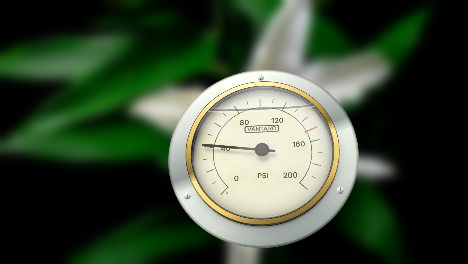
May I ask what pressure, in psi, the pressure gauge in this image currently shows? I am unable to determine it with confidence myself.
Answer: 40 psi
